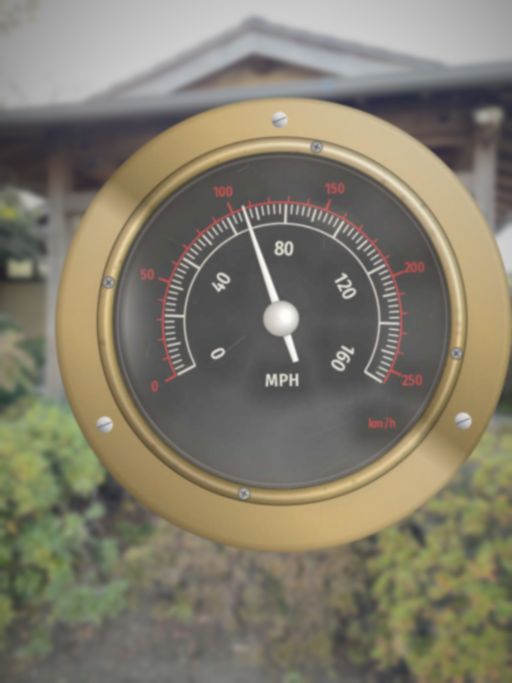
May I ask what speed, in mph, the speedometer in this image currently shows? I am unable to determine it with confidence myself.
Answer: 66 mph
